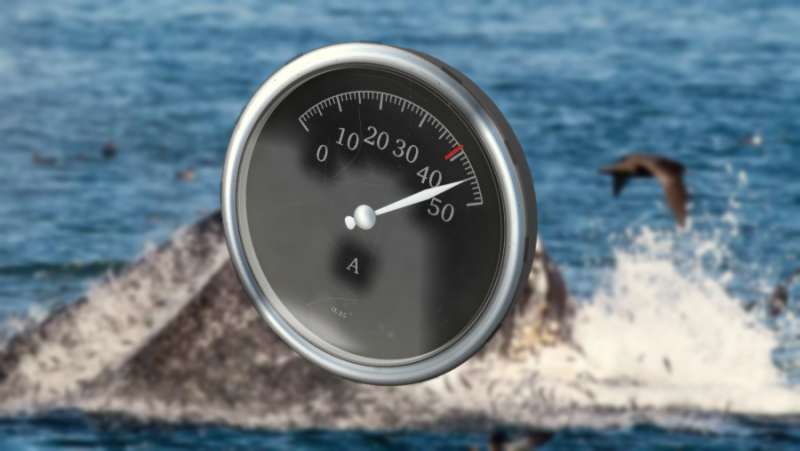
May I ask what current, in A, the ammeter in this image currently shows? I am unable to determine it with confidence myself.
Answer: 45 A
